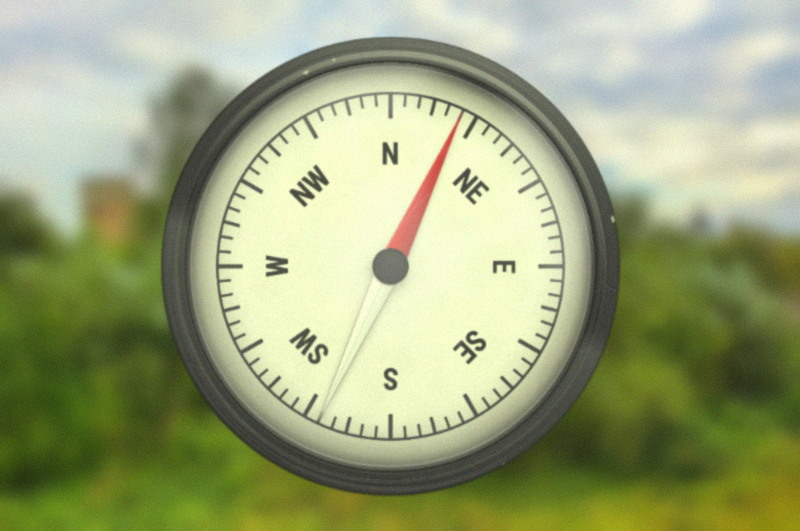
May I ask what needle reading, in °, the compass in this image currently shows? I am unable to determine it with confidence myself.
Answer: 25 °
